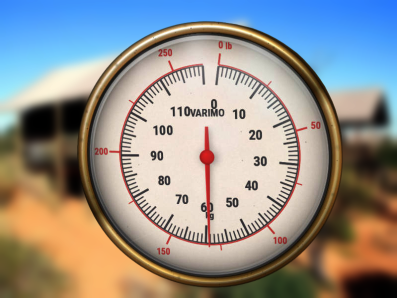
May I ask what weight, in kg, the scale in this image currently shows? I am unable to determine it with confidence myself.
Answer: 59 kg
